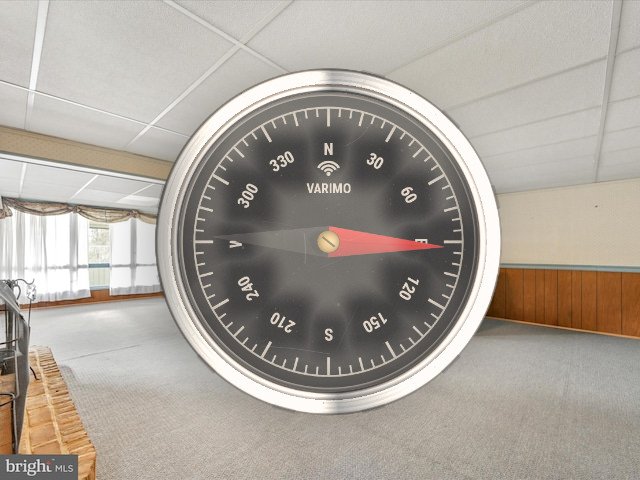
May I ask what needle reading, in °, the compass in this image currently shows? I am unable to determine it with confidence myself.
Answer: 92.5 °
